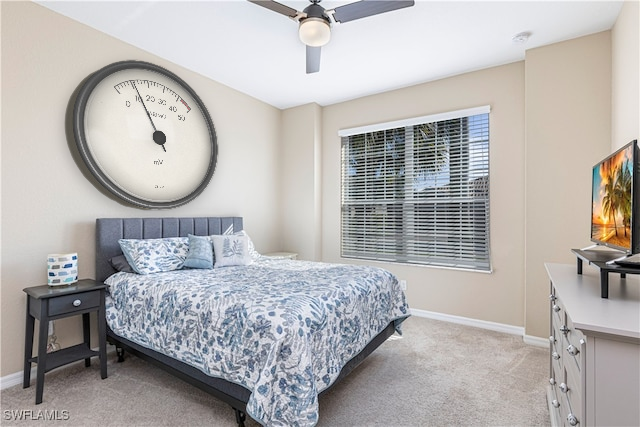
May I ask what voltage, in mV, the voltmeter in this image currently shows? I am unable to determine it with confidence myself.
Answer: 10 mV
